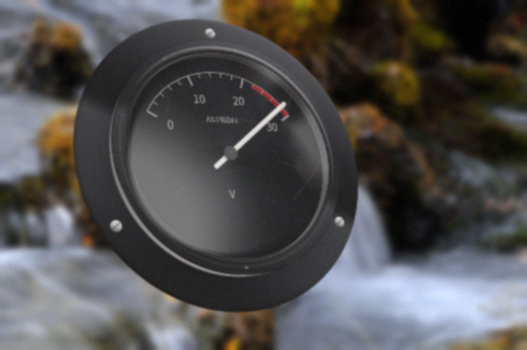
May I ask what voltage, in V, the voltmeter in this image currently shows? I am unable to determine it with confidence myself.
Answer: 28 V
